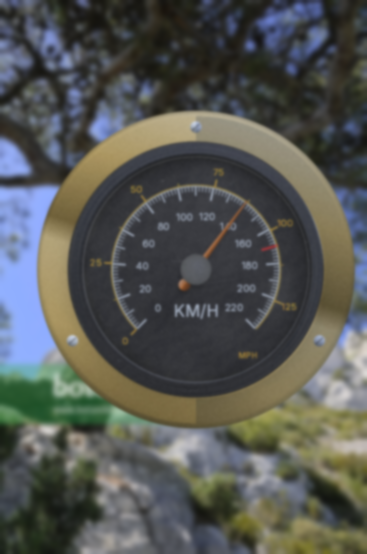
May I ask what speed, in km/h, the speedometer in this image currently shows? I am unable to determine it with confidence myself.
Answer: 140 km/h
